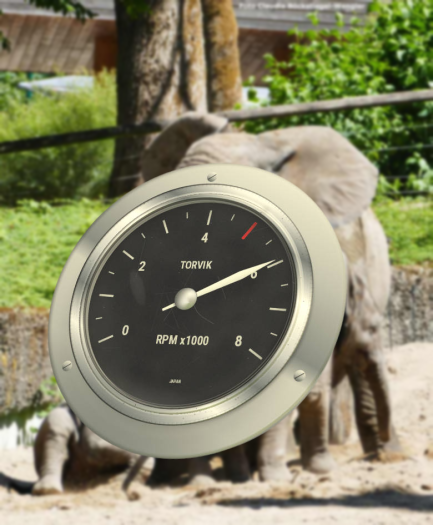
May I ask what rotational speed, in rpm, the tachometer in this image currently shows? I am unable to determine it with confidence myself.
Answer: 6000 rpm
